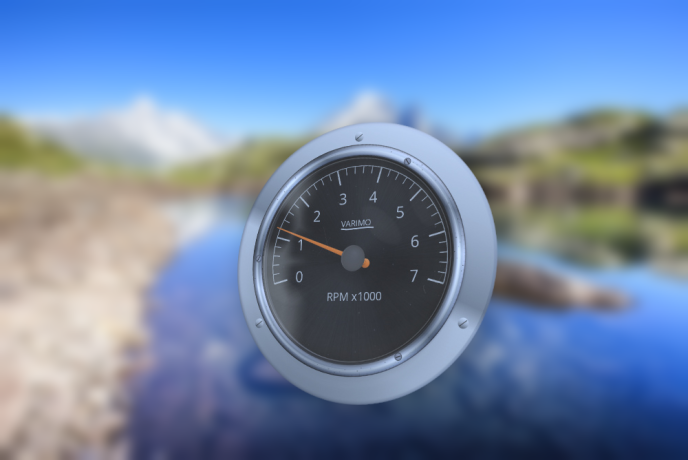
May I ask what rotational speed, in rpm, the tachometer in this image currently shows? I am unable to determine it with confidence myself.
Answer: 1200 rpm
